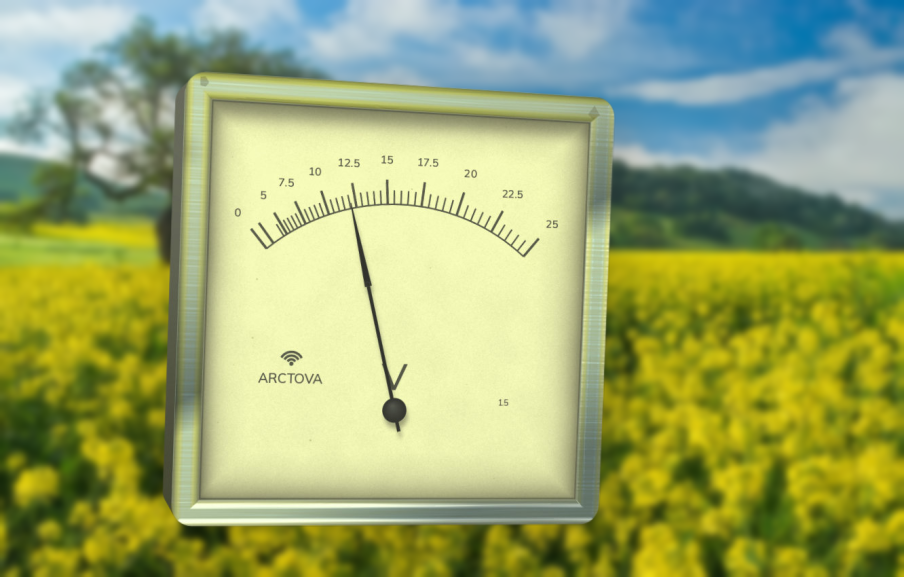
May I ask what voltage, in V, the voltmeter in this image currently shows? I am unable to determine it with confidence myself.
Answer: 12 V
